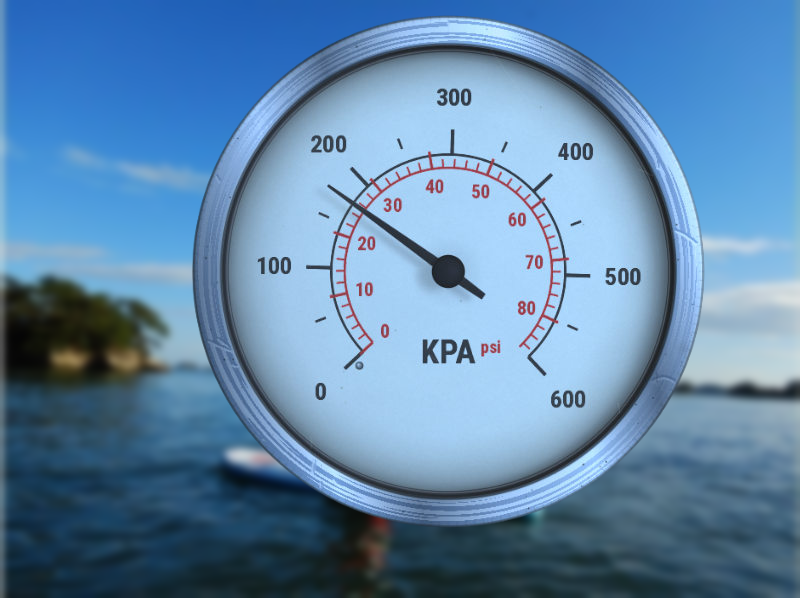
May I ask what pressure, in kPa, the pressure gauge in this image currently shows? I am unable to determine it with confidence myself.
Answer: 175 kPa
